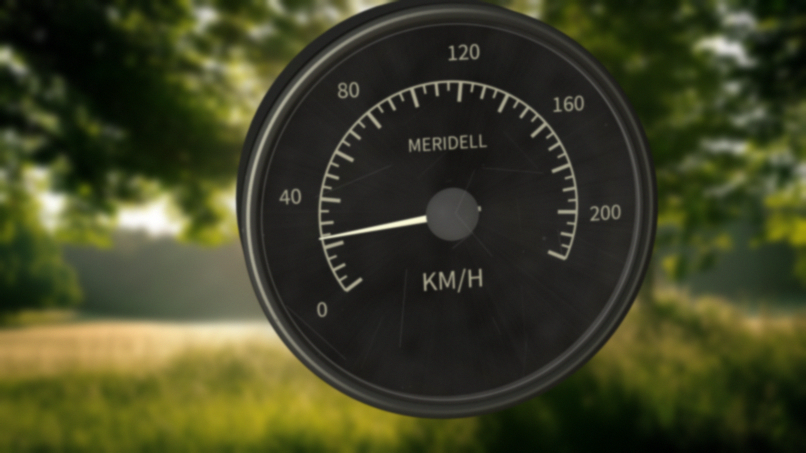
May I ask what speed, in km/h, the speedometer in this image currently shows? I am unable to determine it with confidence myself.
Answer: 25 km/h
